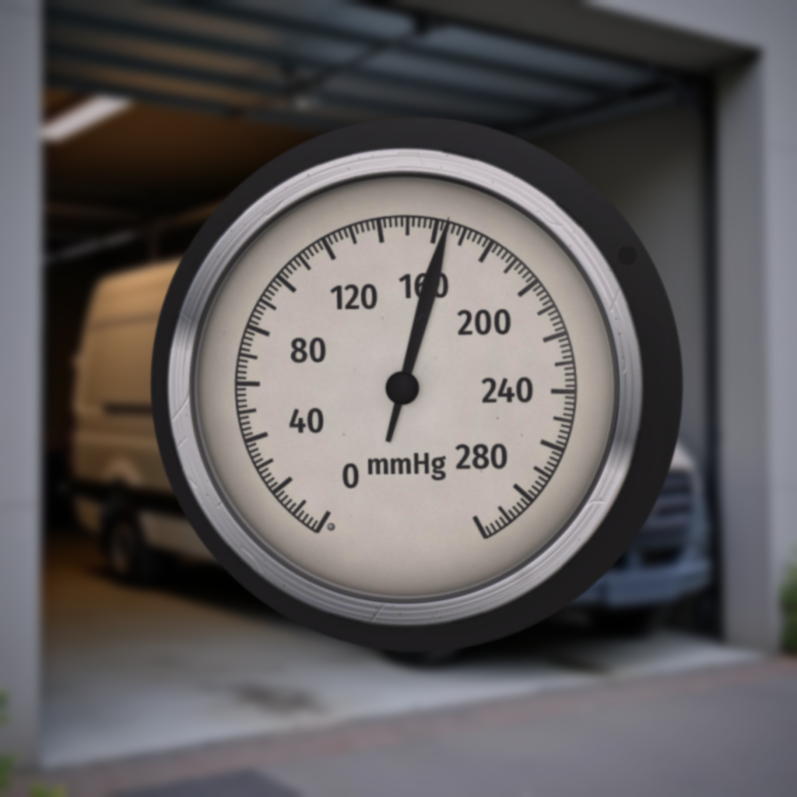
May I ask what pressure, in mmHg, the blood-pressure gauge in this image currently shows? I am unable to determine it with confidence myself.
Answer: 164 mmHg
